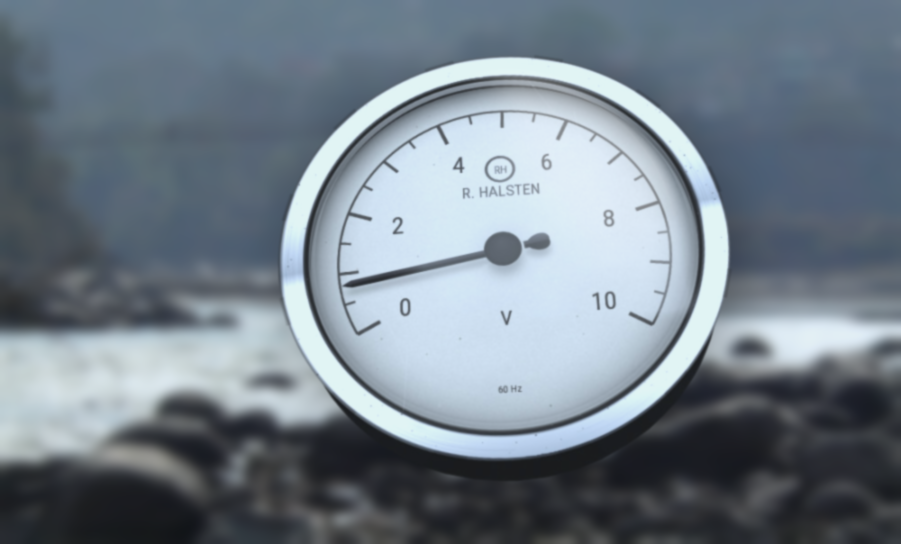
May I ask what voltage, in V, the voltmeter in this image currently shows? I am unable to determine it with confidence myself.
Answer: 0.75 V
